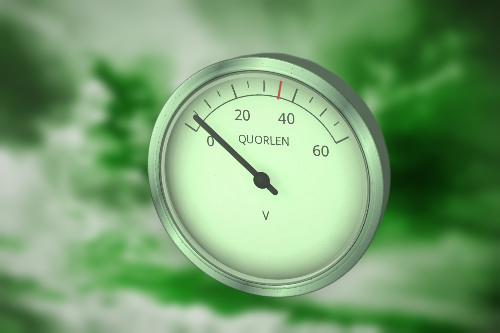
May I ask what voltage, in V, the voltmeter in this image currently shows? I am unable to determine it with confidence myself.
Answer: 5 V
